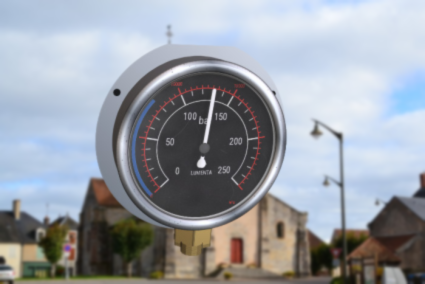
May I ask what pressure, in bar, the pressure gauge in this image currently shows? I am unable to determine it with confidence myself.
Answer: 130 bar
